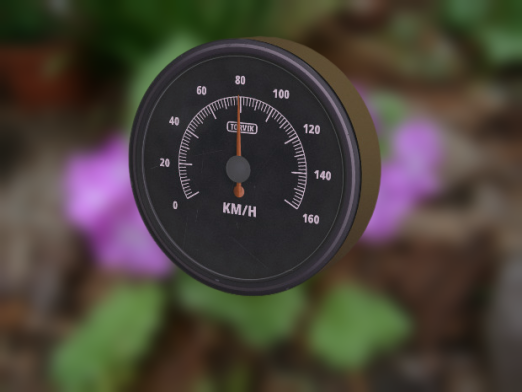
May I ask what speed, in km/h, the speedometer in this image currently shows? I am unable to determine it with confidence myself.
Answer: 80 km/h
